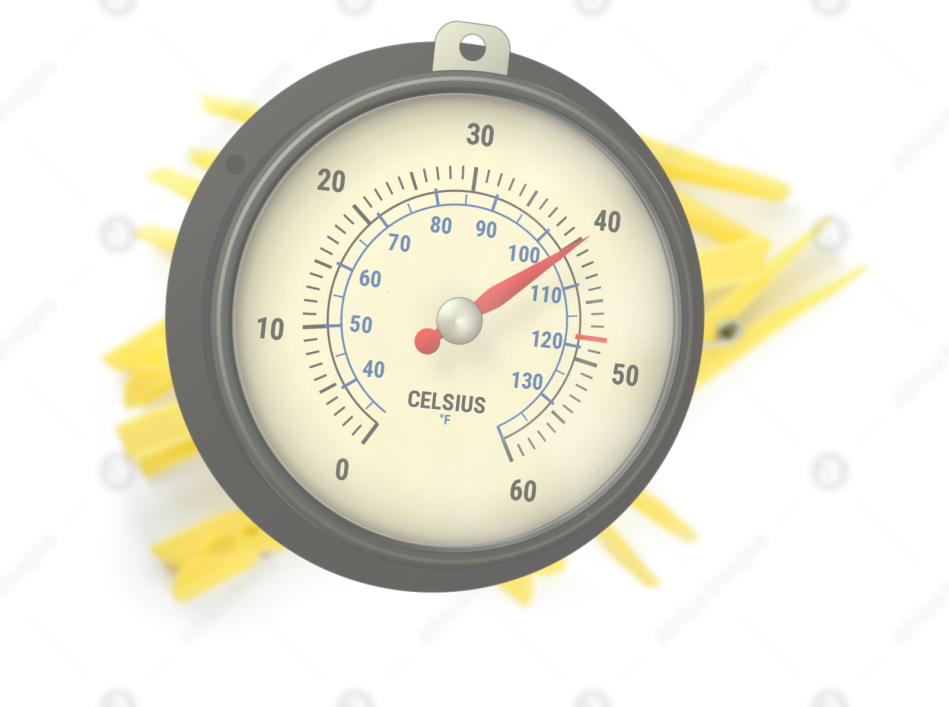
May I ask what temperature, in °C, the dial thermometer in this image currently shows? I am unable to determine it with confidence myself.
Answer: 40 °C
